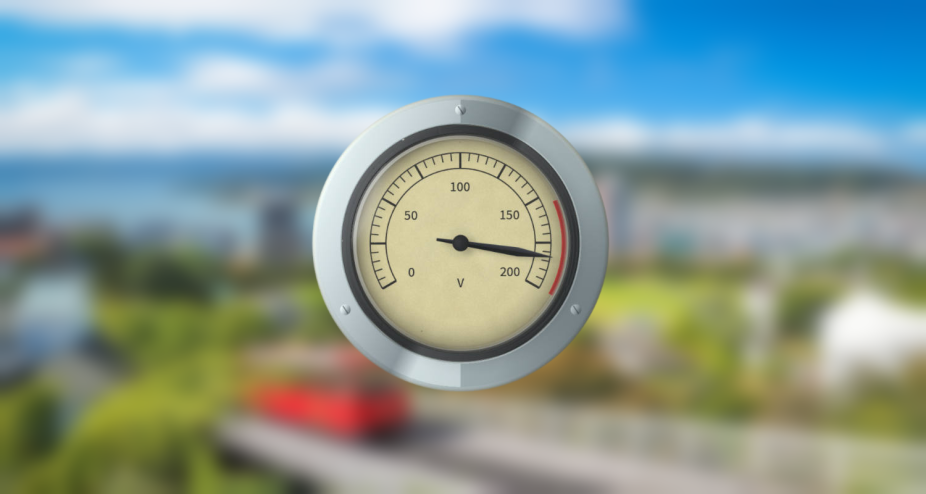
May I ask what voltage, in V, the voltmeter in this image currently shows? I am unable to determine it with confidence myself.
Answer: 182.5 V
